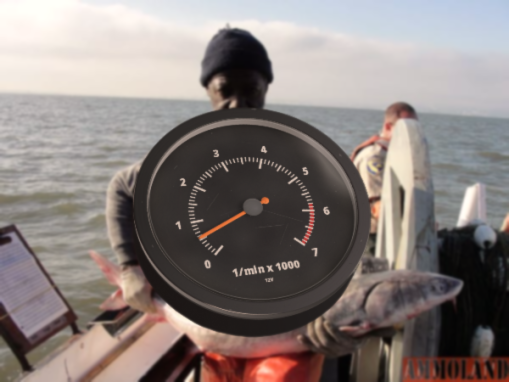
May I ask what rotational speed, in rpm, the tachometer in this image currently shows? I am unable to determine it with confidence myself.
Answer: 500 rpm
